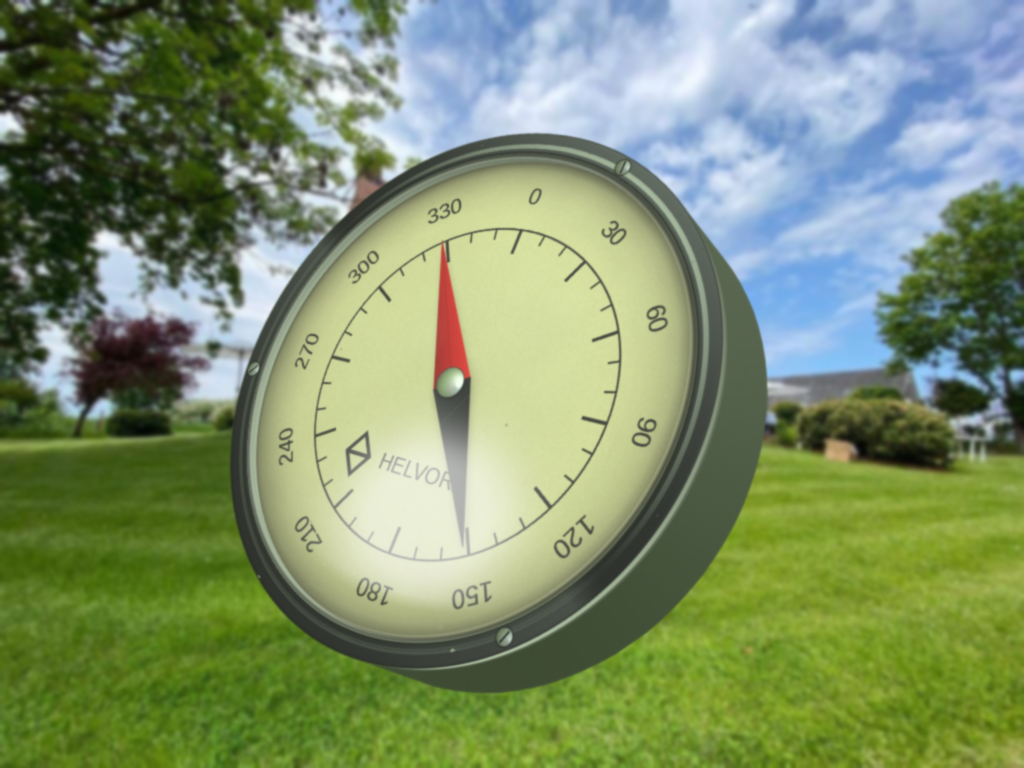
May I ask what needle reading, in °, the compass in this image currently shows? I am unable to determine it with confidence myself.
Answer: 330 °
